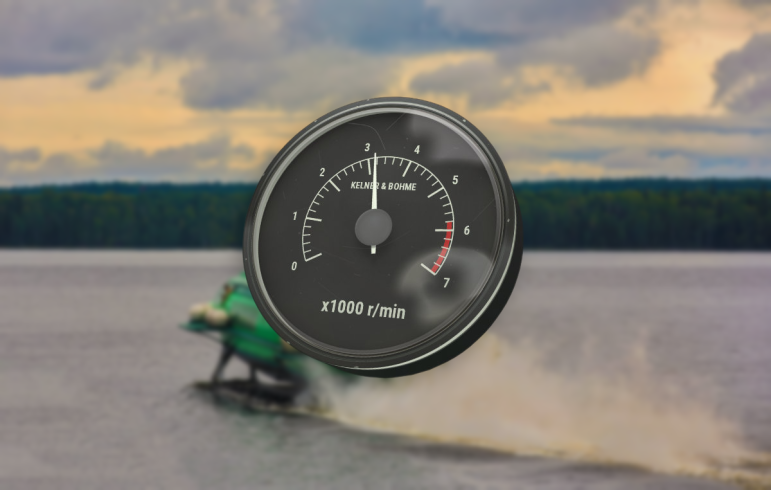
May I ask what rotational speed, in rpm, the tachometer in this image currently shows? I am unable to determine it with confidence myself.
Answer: 3200 rpm
